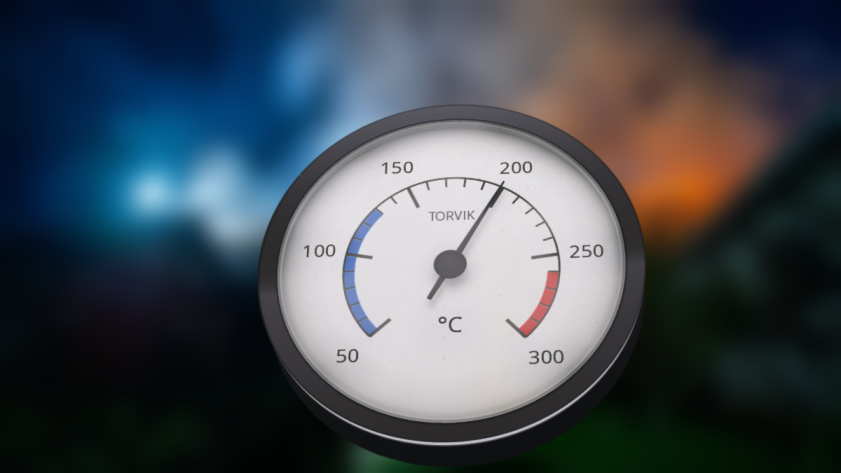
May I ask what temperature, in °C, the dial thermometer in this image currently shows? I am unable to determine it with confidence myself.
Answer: 200 °C
